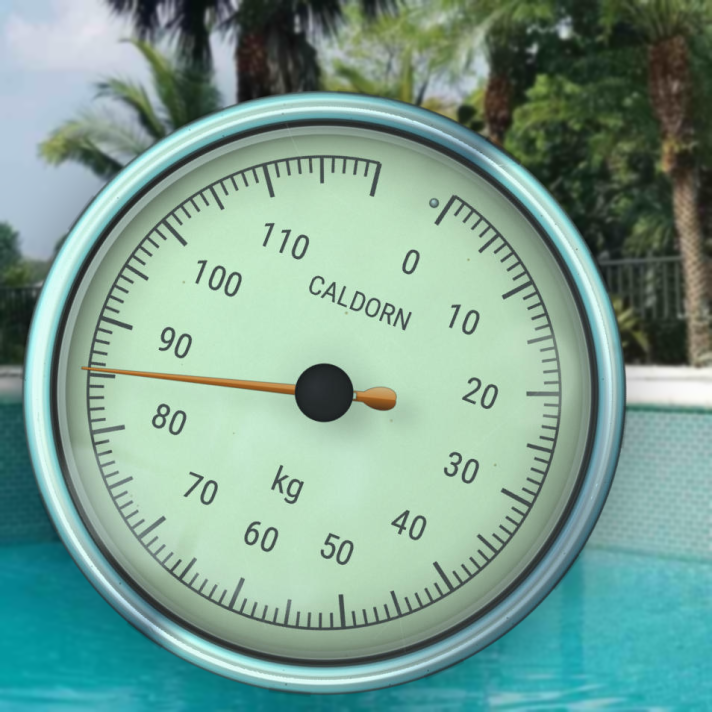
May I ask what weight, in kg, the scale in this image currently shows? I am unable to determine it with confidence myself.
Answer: 85.5 kg
